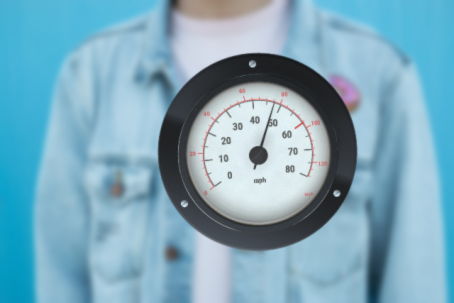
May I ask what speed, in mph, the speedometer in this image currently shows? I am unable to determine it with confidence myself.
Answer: 47.5 mph
